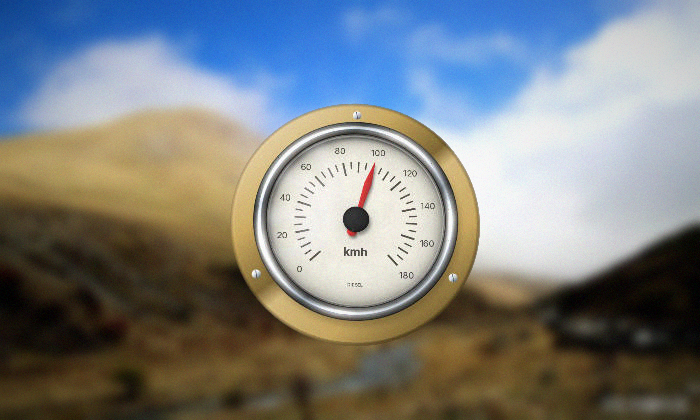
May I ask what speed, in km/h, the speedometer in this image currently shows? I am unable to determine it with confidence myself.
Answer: 100 km/h
